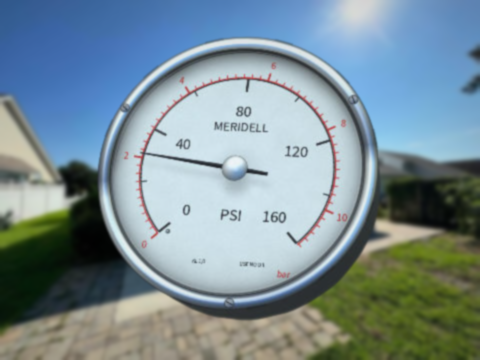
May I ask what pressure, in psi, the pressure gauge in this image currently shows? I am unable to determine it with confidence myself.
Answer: 30 psi
